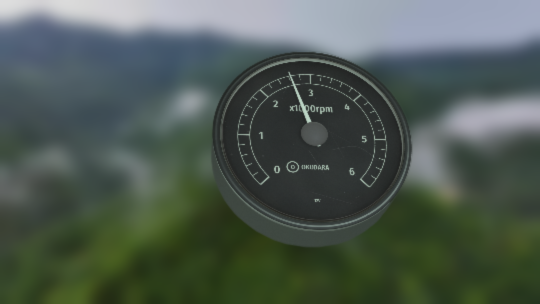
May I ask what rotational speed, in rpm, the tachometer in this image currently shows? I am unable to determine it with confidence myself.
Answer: 2600 rpm
